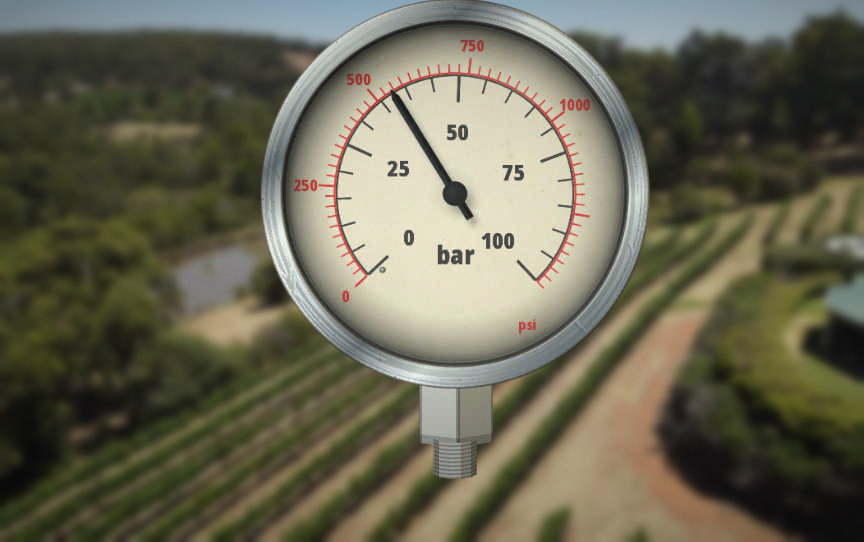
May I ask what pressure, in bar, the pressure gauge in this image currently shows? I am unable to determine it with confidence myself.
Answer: 37.5 bar
